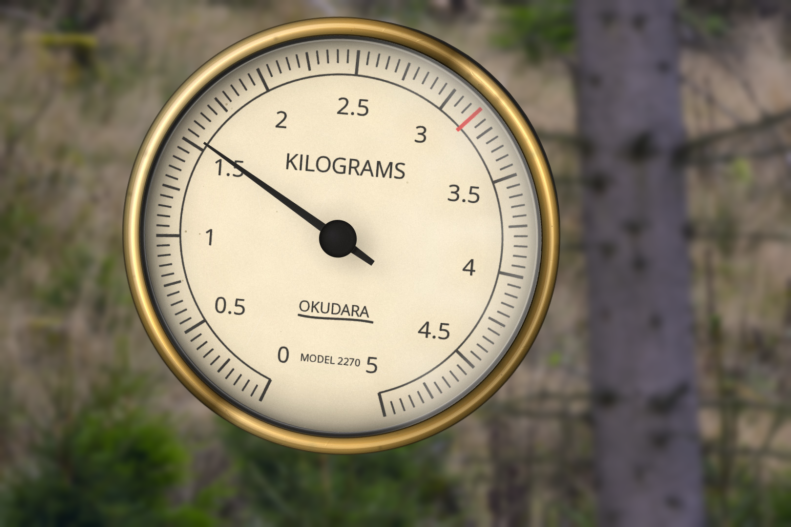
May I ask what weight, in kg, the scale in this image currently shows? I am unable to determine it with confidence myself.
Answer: 1.55 kg
